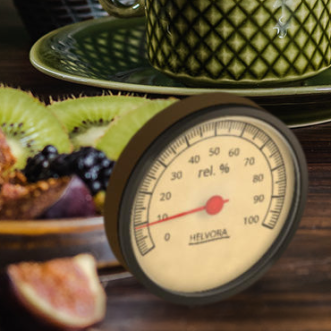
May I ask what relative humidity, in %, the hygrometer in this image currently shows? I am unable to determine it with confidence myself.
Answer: 10 %
